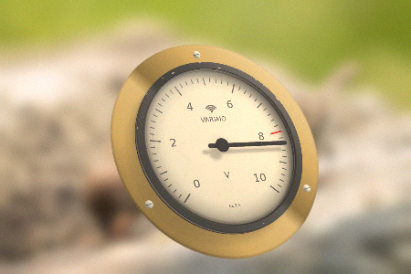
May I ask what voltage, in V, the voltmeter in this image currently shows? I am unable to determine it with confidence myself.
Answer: 8.4 V
